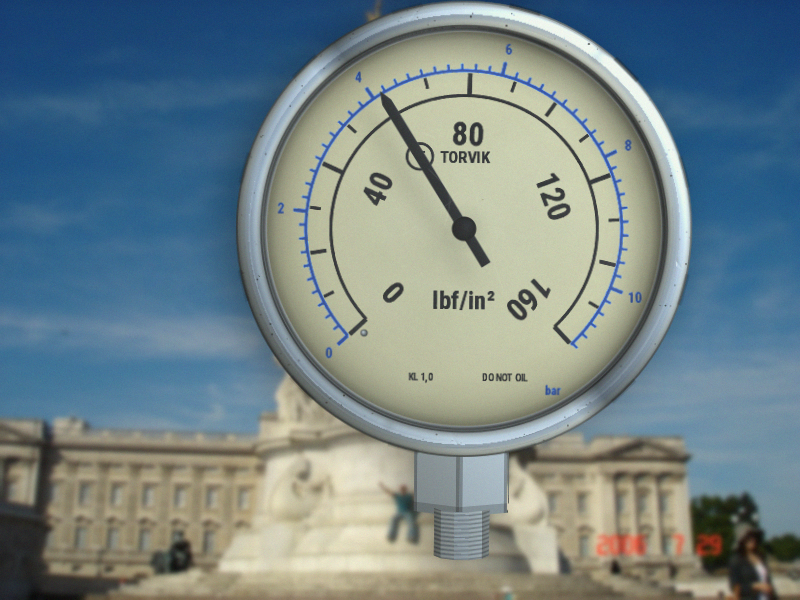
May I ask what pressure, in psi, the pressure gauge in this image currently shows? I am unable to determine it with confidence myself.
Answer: 60 psi
